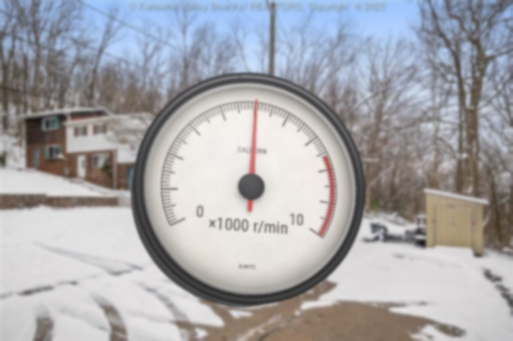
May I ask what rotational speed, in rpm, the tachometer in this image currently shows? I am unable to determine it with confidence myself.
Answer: 5000 rpm
